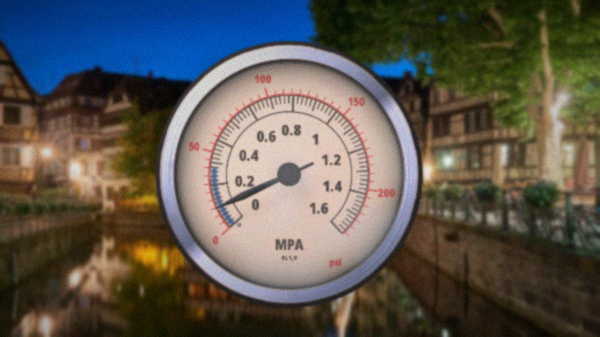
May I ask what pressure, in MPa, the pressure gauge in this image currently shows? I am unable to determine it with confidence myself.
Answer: 0.1 MPa
